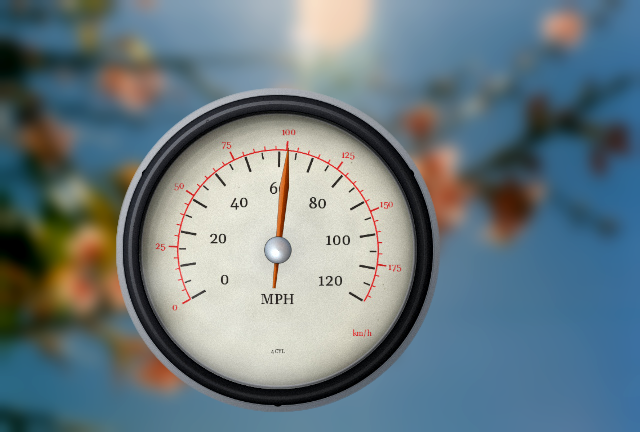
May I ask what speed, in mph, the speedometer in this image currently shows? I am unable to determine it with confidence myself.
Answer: 62.5 mph
